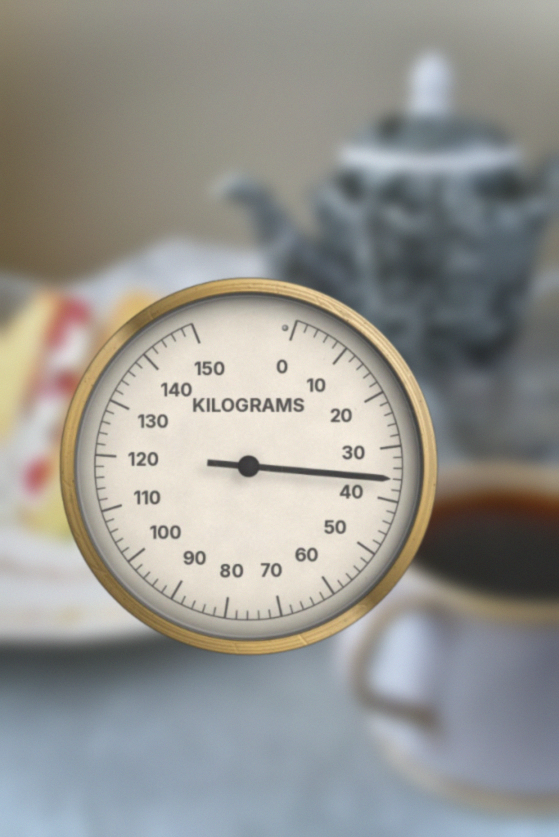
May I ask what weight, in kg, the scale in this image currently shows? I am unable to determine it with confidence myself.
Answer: 36 kg
